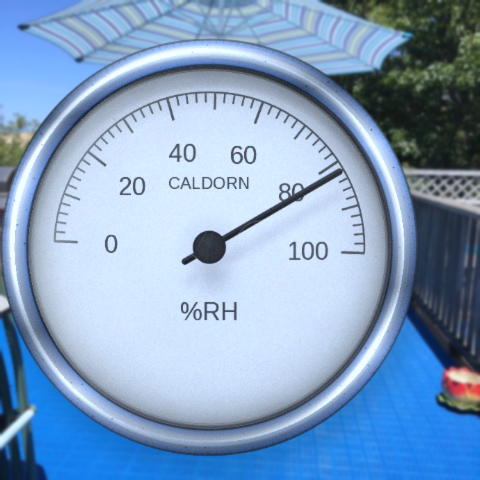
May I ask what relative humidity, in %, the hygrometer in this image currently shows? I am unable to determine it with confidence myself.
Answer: 82 %
